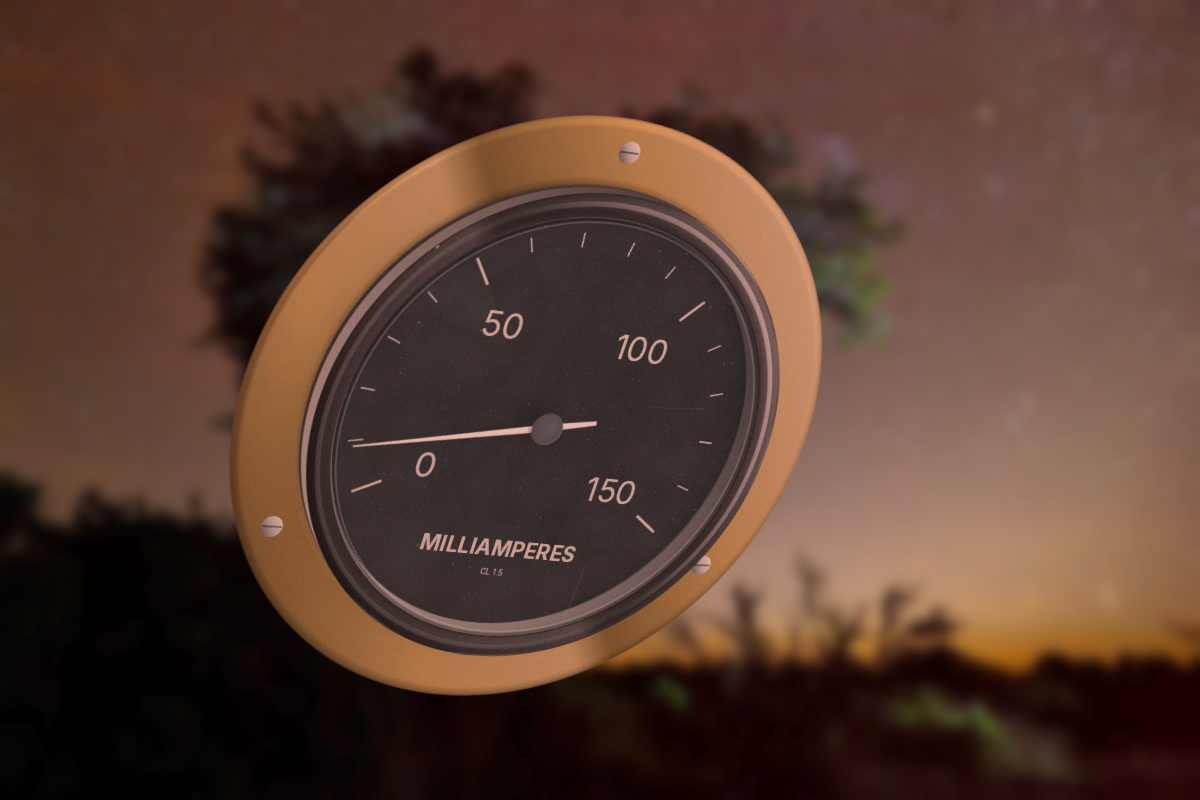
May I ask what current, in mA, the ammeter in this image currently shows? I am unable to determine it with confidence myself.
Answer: 10 mA
